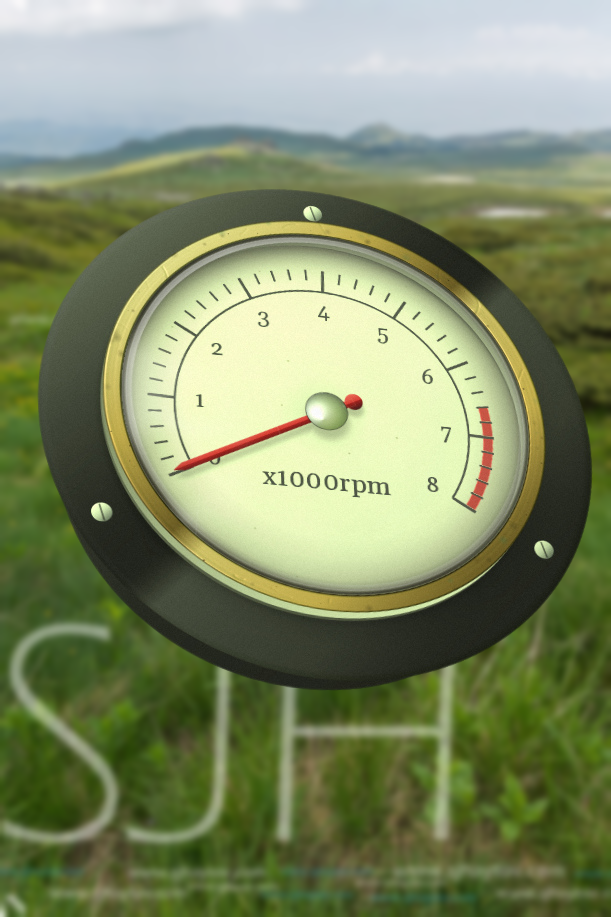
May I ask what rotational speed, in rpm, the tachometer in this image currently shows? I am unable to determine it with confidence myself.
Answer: 0 rpm
